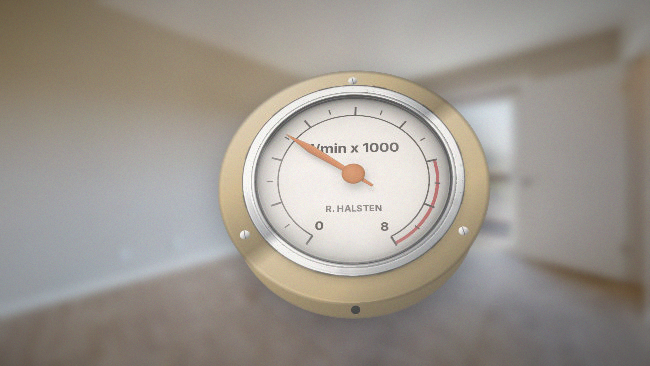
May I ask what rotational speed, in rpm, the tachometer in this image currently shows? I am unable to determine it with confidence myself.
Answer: 2500 rpm
